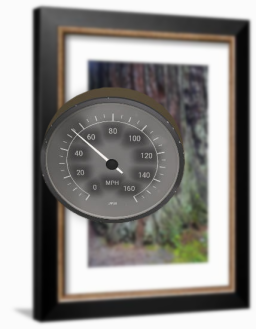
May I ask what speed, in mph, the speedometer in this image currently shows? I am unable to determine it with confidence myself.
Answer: 55 mph
